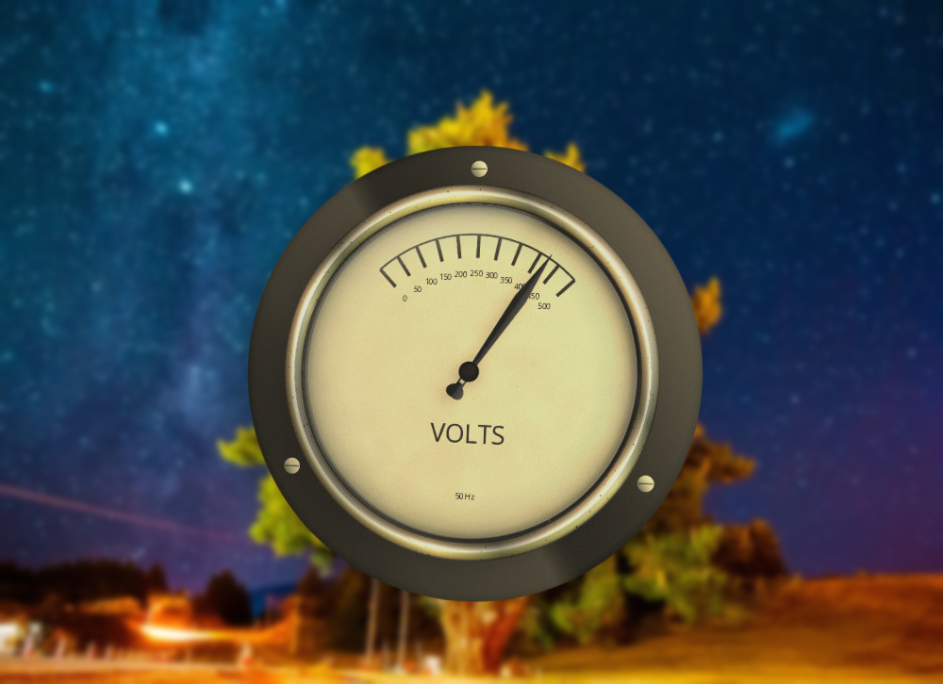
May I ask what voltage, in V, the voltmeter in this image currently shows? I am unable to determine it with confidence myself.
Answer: 425 V
